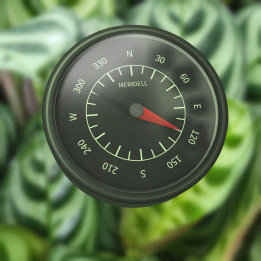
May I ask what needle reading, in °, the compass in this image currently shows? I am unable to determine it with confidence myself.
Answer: 120 °
